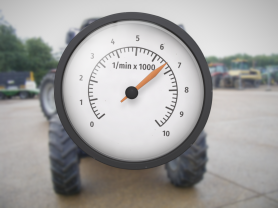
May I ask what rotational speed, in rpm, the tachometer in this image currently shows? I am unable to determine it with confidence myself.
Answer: 6600 rpm
